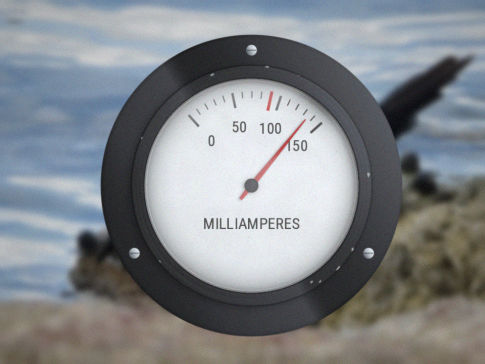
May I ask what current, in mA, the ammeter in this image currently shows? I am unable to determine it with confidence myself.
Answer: 135 mA
